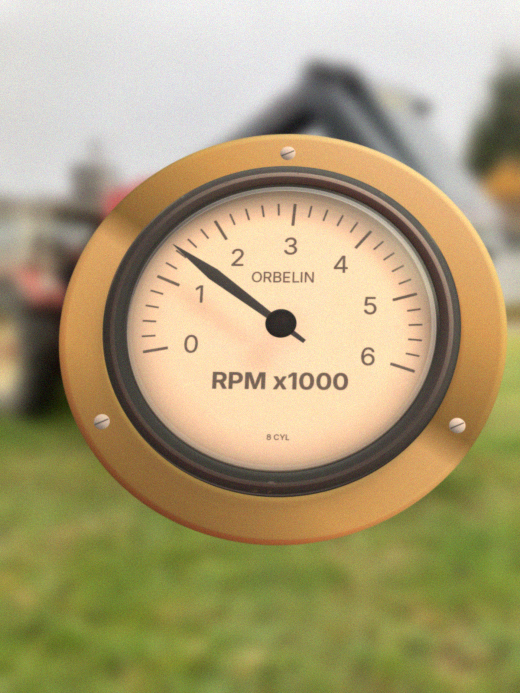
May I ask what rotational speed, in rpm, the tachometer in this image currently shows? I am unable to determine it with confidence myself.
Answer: 1400 rpm
